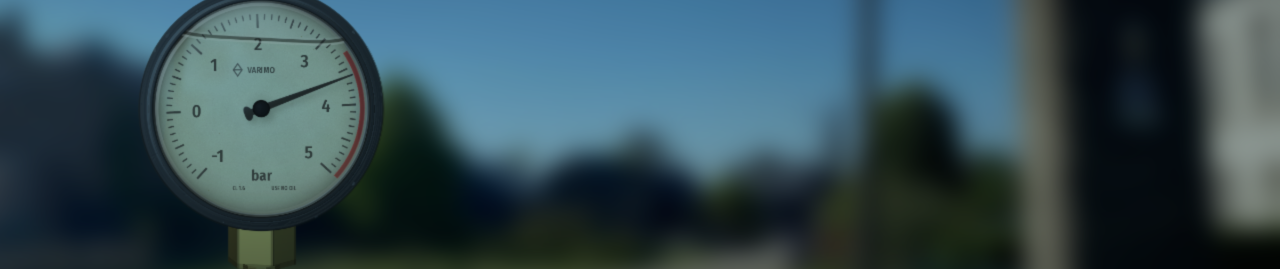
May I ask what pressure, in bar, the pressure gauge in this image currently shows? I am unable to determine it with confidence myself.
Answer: 3.6 bar
